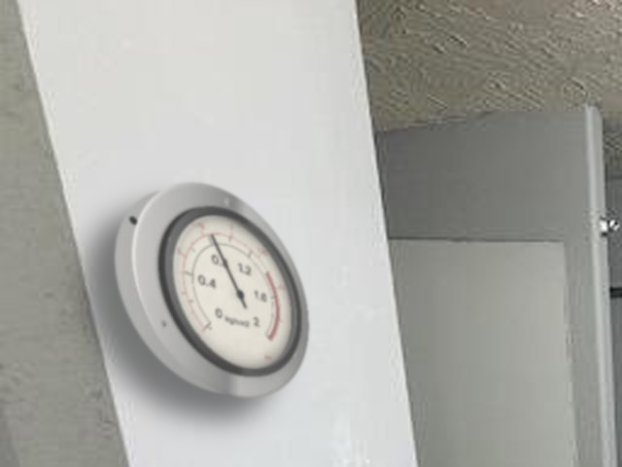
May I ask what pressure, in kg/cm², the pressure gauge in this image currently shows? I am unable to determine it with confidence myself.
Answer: 0.8 kg/cm²
